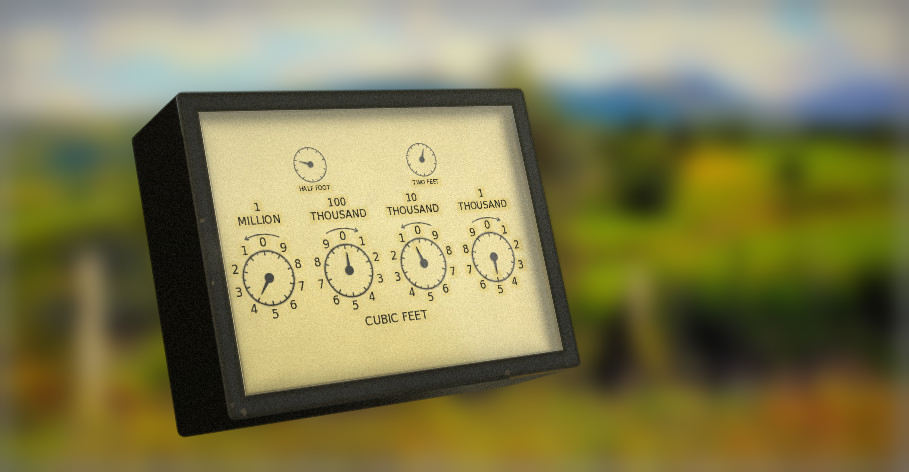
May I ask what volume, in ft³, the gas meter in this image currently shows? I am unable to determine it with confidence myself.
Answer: 400500 ft³
